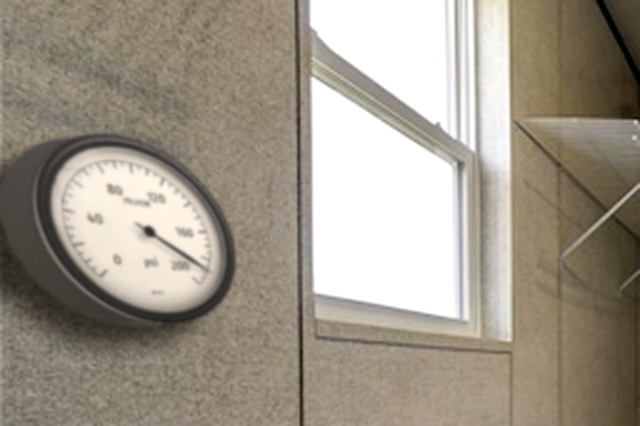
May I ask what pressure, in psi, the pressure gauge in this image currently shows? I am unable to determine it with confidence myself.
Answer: 190 psi
